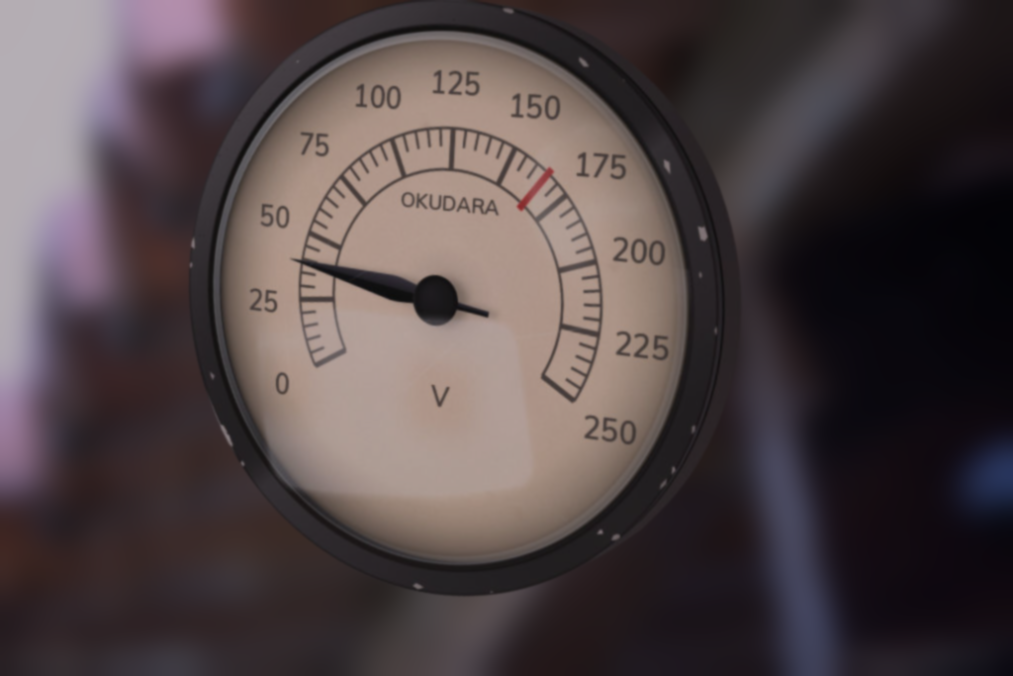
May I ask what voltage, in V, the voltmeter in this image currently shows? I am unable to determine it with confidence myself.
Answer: 40 V
